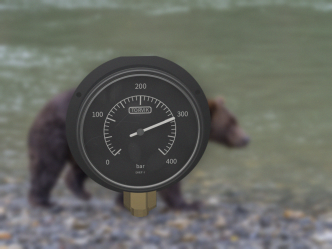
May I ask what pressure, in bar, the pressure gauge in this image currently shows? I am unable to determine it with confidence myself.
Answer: 300 bar
